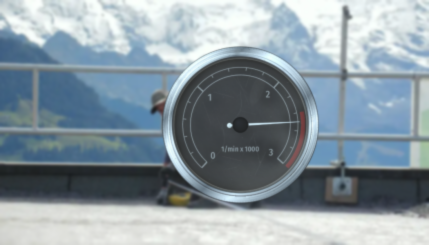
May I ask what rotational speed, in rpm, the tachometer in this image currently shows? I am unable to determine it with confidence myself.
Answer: 2500 rpm
